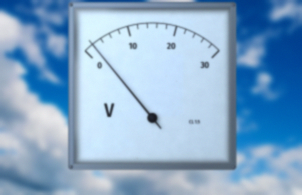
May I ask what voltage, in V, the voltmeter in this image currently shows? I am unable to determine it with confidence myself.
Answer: 2 V
